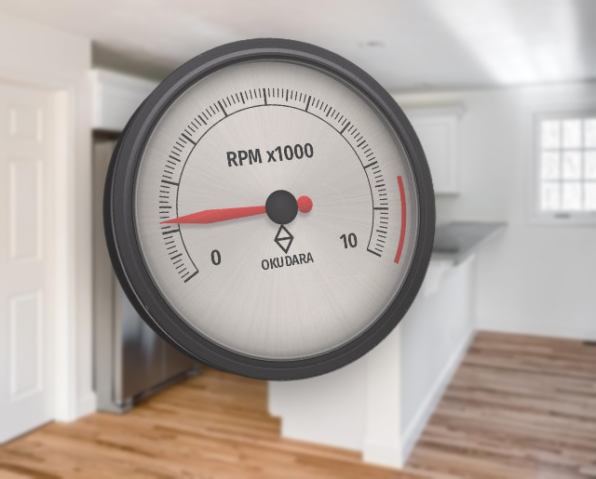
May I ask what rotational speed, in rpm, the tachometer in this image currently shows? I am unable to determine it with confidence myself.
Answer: 1200 rpm
